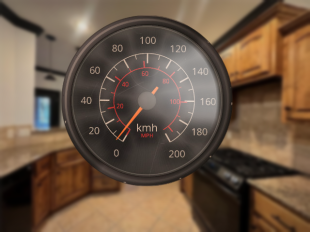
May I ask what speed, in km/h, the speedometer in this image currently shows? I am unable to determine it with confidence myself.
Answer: 5 km/h
